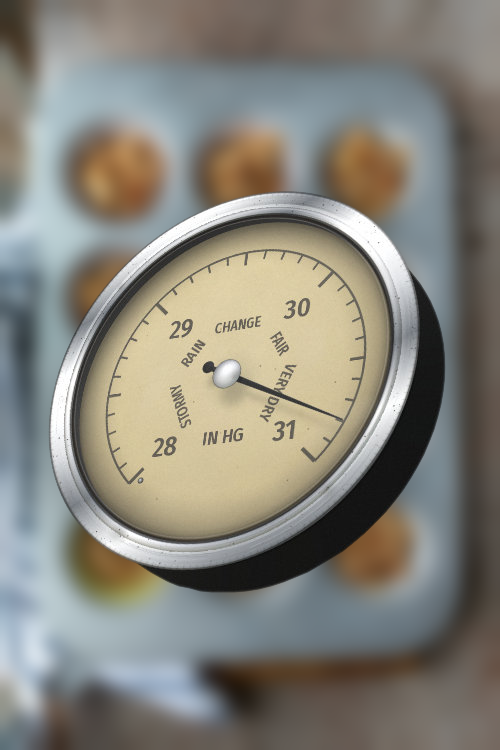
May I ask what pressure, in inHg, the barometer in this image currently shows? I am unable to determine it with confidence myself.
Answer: 30.8 inHg
